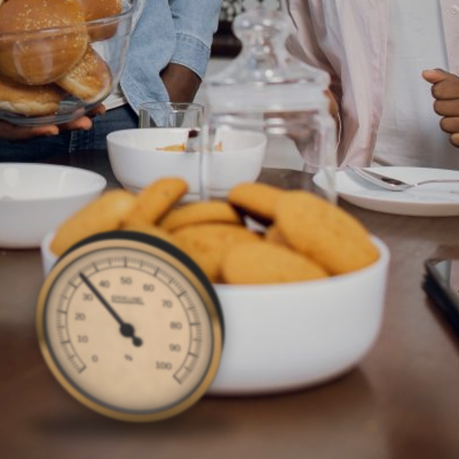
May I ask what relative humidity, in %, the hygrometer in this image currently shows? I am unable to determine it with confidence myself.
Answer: 35 %
